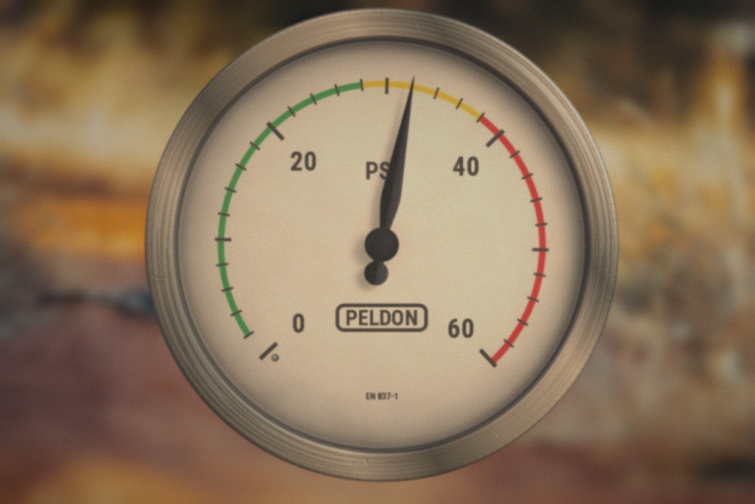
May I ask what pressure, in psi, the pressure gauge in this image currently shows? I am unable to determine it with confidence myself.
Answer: 32 psi
